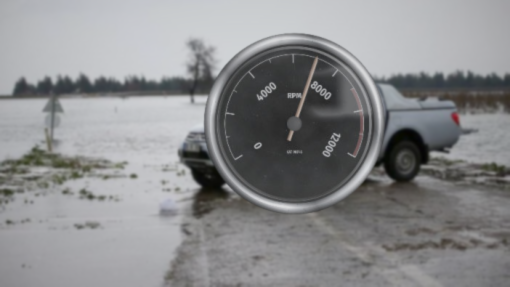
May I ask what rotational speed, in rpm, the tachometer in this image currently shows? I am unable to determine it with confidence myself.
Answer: 7000 rpm
